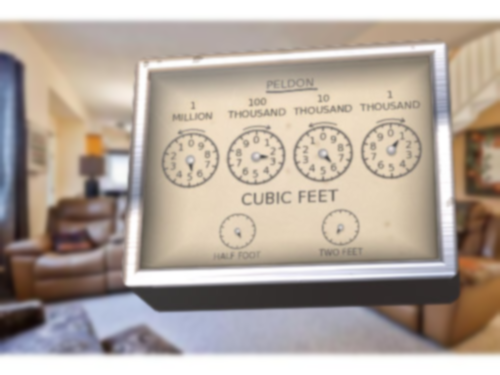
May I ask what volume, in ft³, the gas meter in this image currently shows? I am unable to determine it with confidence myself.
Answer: 526100 ft³
